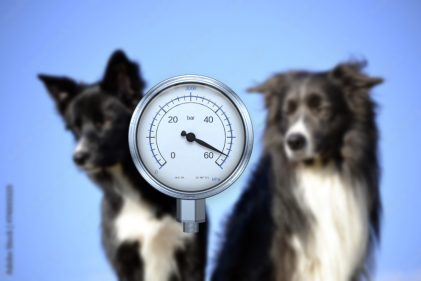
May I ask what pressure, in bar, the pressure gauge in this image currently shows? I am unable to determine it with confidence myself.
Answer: 56 bar
